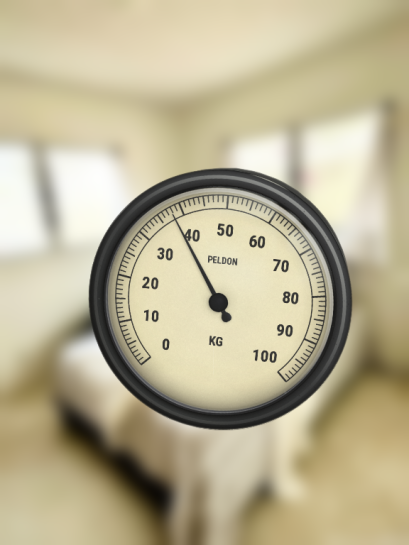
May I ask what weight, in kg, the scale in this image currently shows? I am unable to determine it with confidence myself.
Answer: 38 kg
